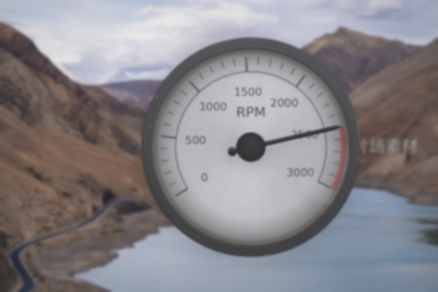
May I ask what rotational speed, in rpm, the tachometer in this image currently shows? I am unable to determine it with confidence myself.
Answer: 2500 rpm
